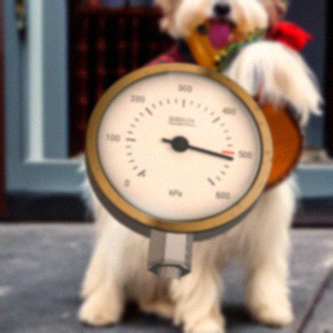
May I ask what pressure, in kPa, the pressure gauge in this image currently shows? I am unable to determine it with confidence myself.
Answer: 520 kPa
